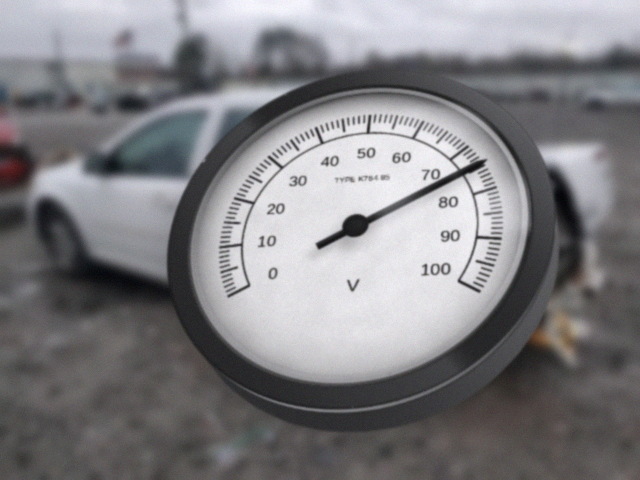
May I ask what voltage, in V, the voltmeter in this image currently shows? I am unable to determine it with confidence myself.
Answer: 75 V
